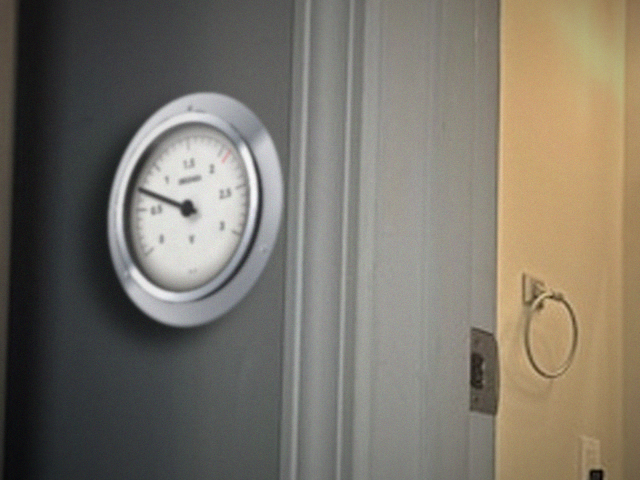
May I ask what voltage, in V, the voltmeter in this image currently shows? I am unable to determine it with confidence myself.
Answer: 0.7 V
